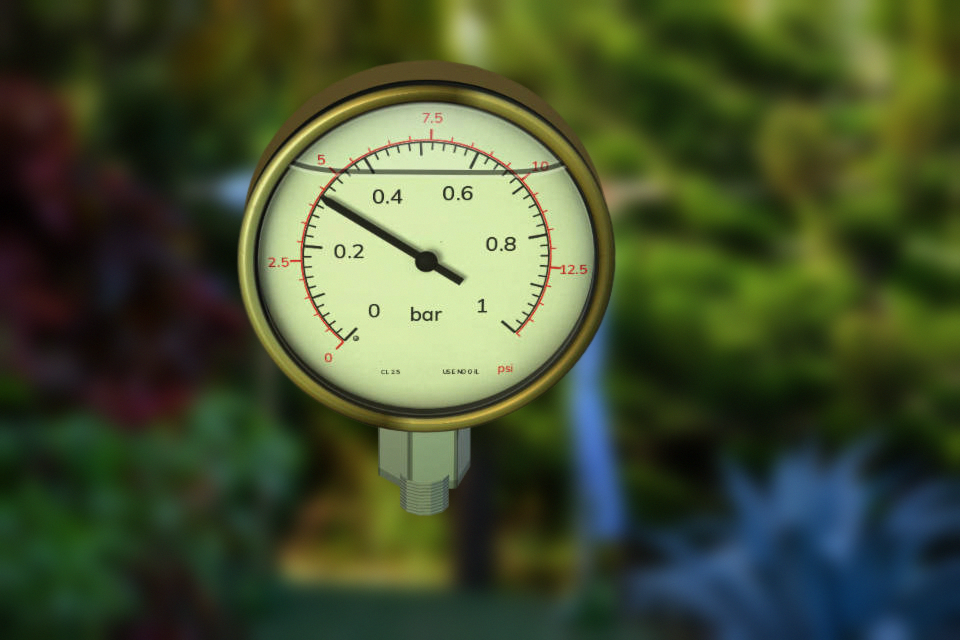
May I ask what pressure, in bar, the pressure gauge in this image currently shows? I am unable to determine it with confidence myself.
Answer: 0.3 bar
